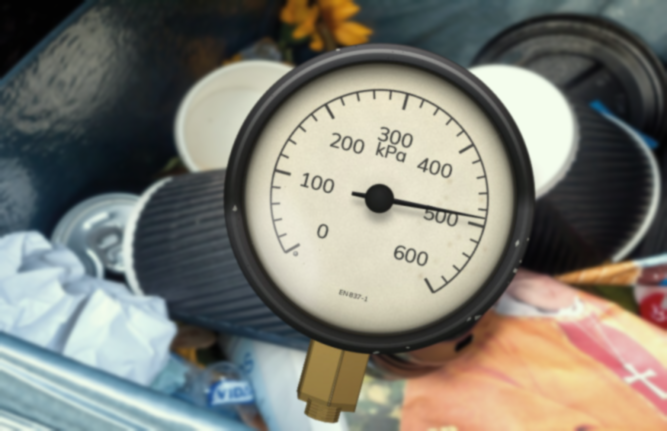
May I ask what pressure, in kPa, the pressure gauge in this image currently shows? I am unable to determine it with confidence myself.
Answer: 490 kPa
